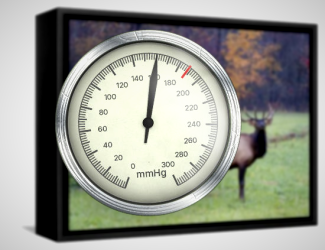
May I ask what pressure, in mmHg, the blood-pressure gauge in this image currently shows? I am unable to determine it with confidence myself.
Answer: 160 mmHg
